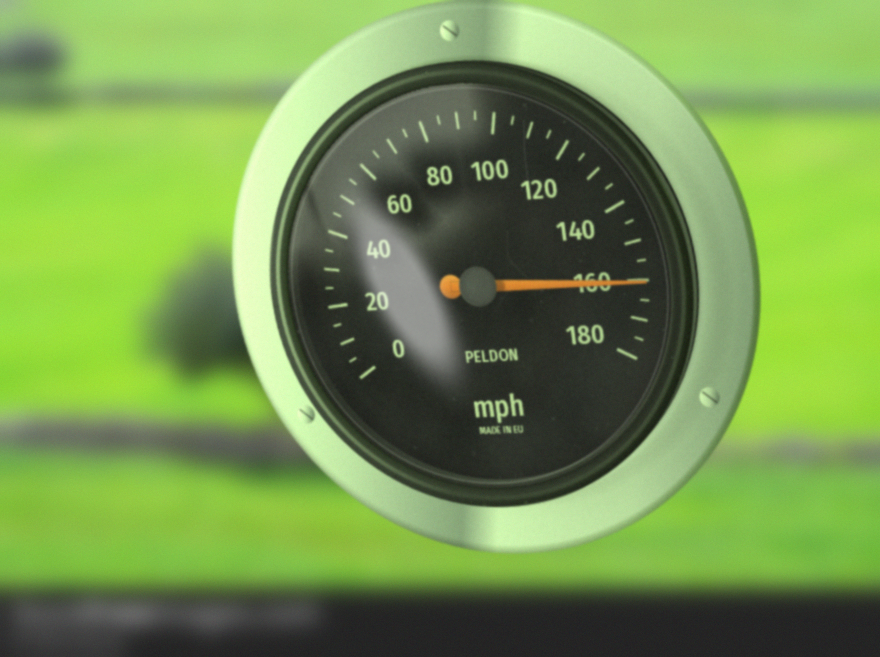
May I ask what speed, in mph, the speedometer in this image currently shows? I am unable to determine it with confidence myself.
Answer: 160 mph
